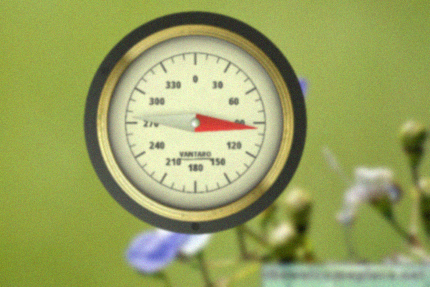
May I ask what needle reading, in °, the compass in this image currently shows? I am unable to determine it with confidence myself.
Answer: 95 °
